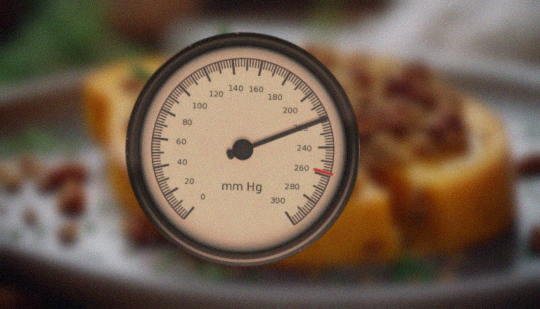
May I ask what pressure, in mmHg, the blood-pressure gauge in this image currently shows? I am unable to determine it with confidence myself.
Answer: 220 mmHg
